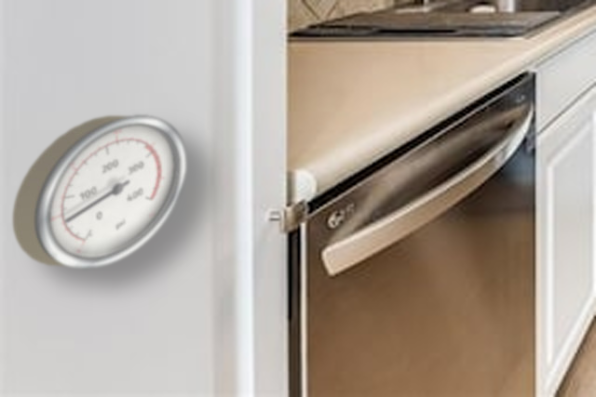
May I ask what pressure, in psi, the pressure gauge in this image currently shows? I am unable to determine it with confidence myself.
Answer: 60 psi
